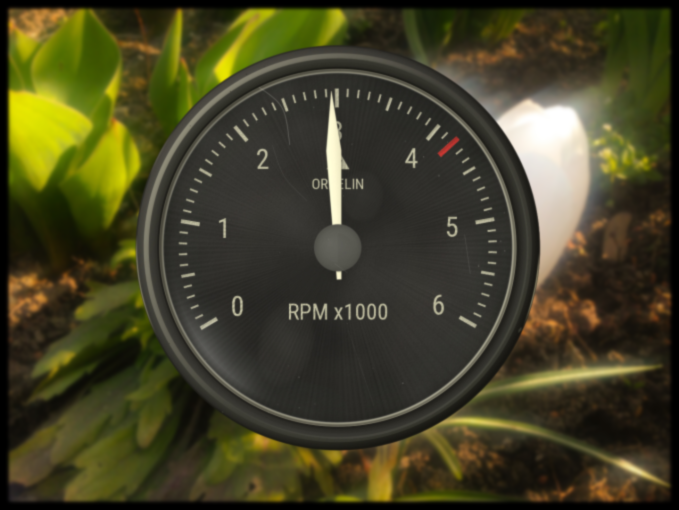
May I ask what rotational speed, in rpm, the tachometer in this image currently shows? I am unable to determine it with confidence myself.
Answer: 2950 rpm
